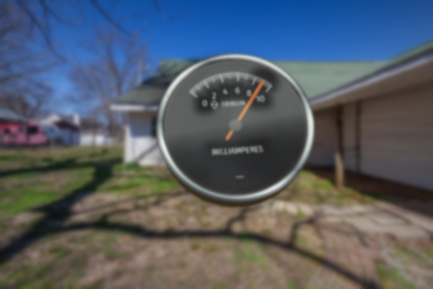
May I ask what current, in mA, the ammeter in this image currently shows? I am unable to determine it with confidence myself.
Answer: 9 mA
